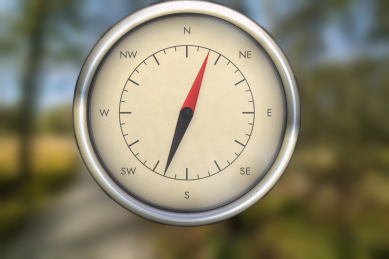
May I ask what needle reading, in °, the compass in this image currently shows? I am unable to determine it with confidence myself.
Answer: 20 °
